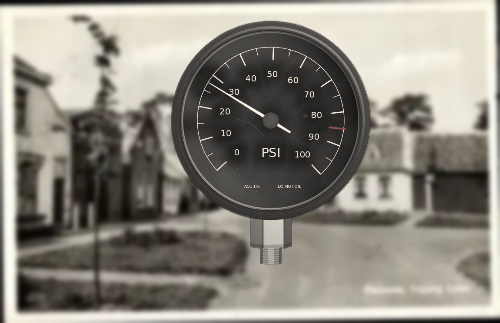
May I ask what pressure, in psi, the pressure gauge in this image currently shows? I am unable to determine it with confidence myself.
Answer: 27.5 psi
